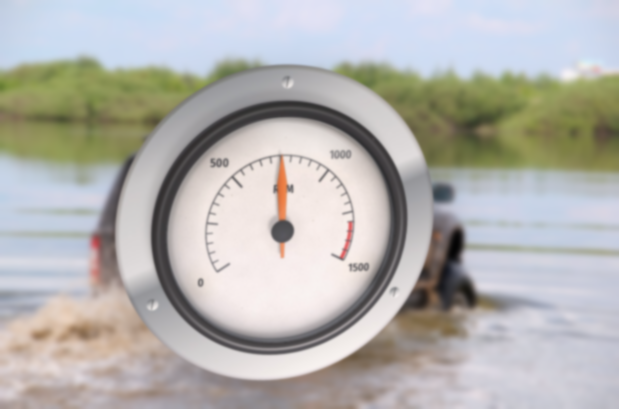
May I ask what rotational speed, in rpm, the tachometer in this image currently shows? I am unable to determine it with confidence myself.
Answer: 750 rpm
